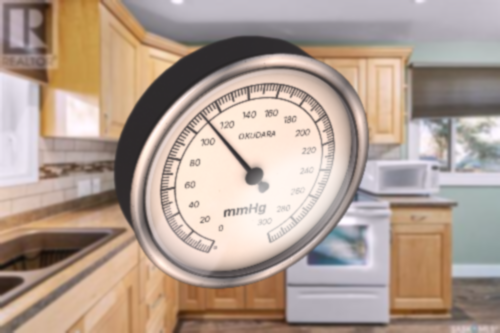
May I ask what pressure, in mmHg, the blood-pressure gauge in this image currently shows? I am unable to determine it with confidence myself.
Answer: 110 mmHg
